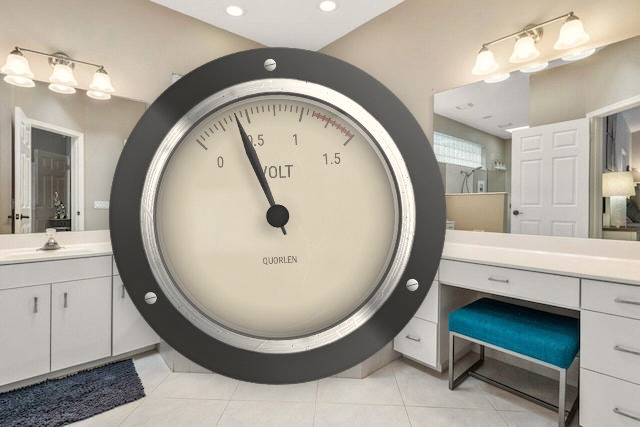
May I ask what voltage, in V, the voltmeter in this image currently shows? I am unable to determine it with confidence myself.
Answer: 0.4 V
